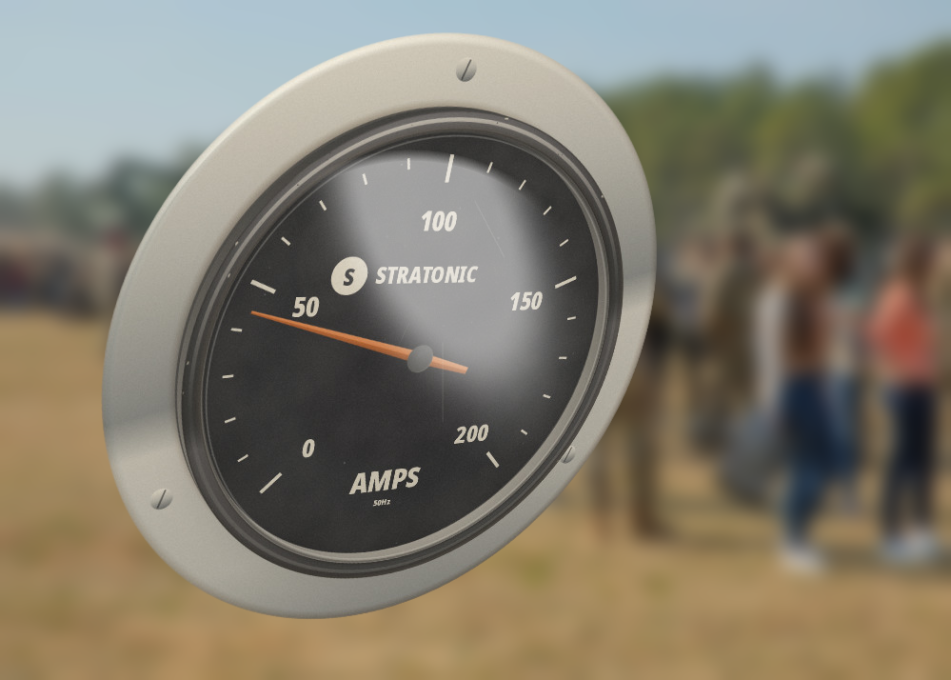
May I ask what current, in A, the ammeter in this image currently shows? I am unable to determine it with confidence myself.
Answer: 45 A
